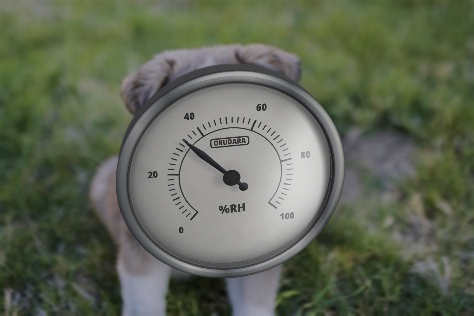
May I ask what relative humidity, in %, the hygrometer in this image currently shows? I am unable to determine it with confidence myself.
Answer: 34 %
